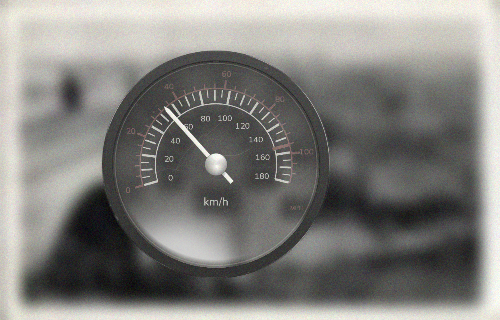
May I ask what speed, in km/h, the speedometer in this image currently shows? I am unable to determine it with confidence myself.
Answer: 55 km/h
